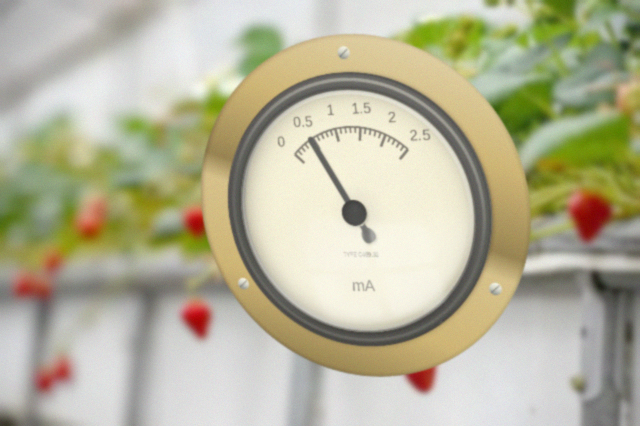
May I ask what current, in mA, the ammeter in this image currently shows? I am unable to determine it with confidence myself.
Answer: 0.5 mA
